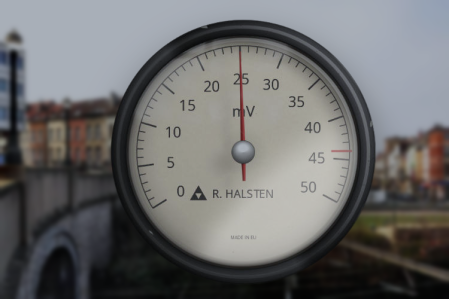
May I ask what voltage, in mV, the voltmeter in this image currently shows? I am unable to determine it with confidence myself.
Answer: 25 mV
